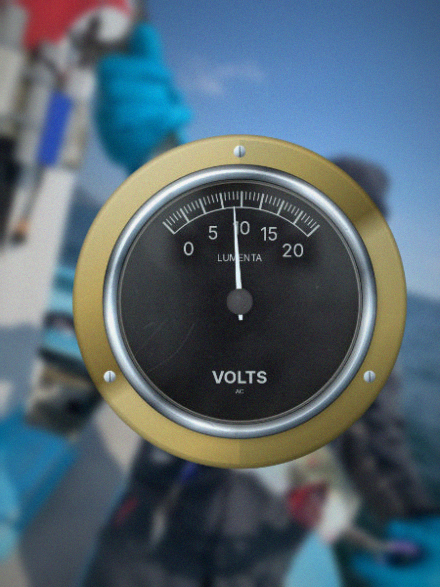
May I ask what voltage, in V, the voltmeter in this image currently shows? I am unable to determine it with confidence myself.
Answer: 9 V
